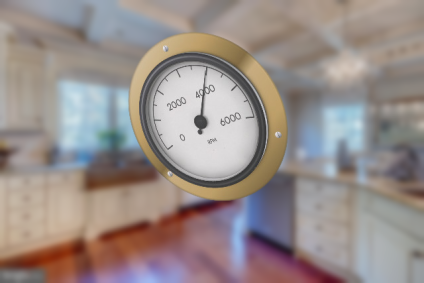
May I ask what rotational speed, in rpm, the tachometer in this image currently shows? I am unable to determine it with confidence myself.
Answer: 4000 rpm
